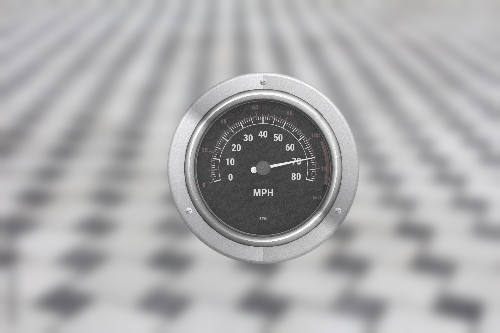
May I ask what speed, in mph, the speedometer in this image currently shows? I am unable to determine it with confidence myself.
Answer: 70 mph
